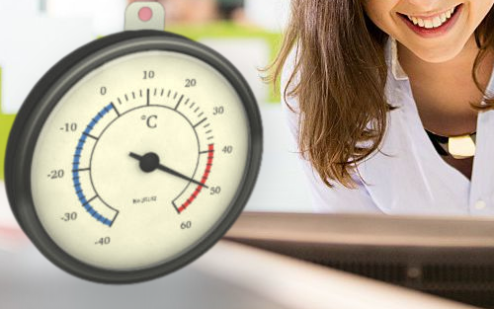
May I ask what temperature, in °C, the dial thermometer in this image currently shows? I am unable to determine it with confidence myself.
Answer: 50 °C
